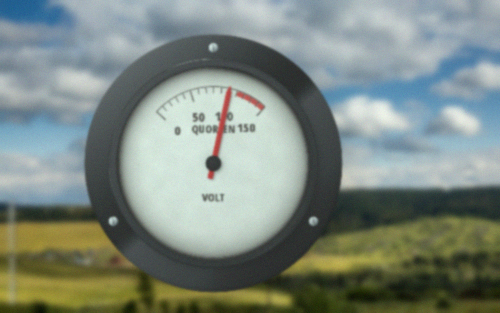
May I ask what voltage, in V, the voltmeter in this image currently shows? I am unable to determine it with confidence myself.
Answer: 100 V
